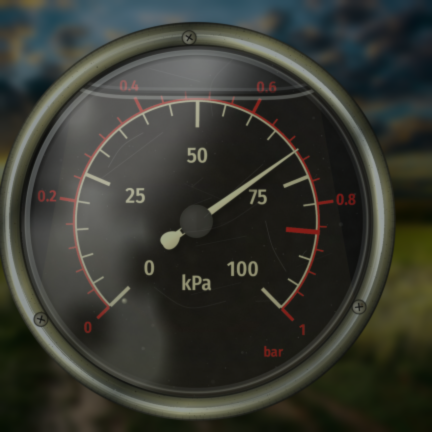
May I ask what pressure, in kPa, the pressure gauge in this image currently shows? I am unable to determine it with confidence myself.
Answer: 70 kPa
